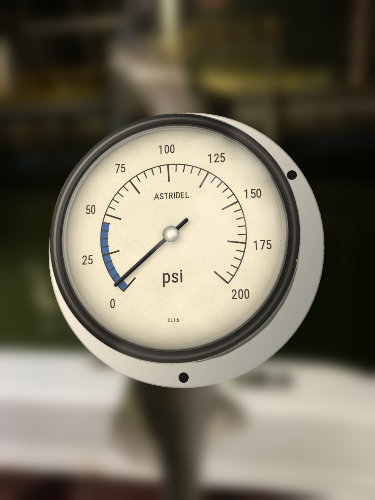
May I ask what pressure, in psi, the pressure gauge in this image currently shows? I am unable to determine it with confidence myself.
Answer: 5 psi
